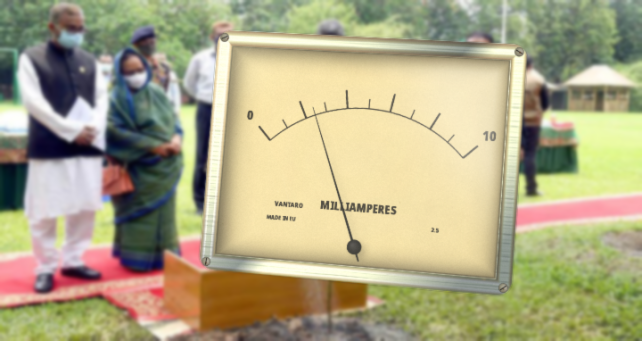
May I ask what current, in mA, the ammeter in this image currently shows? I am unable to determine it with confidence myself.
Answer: 2.5 mA
